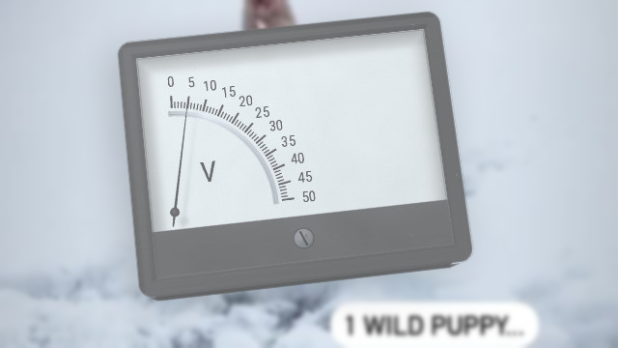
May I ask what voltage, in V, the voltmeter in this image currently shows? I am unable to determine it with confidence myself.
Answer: 5 V
